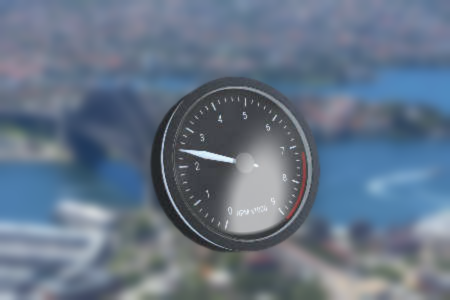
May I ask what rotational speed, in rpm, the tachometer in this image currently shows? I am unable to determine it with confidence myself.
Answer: 2400 rpm
